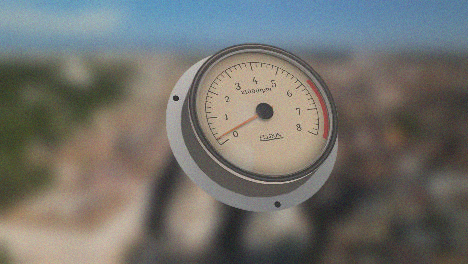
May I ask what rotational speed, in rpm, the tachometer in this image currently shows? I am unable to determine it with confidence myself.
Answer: 200 rpm
